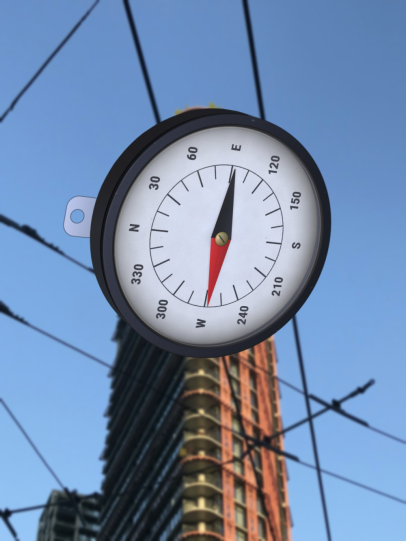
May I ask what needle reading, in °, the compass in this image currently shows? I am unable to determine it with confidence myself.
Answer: 270 °
